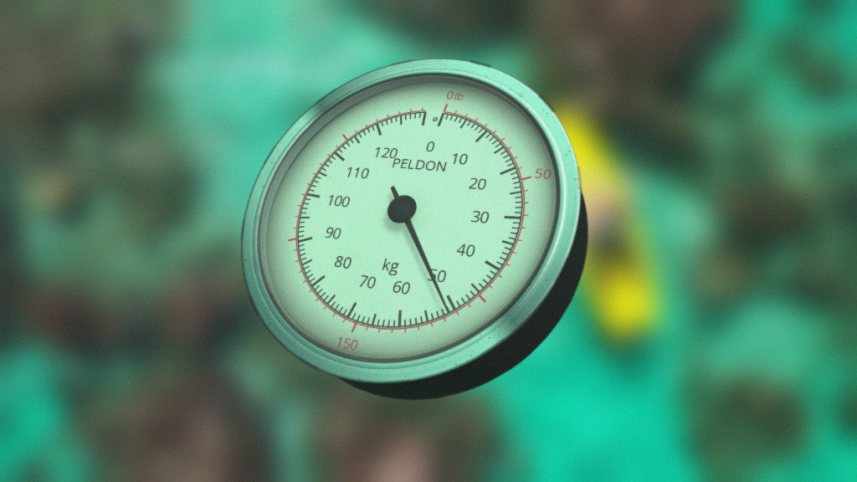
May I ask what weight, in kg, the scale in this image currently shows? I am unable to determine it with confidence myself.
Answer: 51 kg
